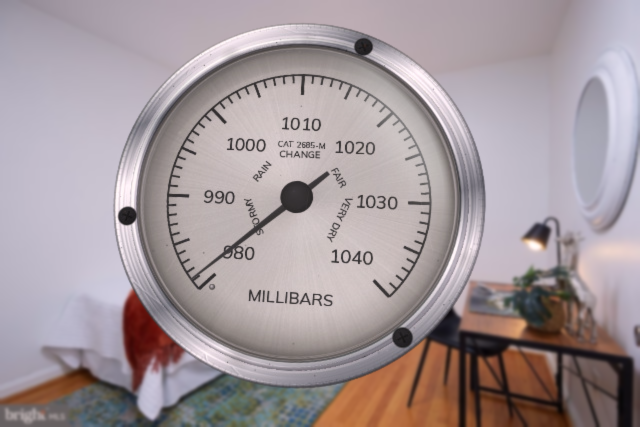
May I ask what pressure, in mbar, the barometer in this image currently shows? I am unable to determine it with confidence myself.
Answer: 981 mbar
